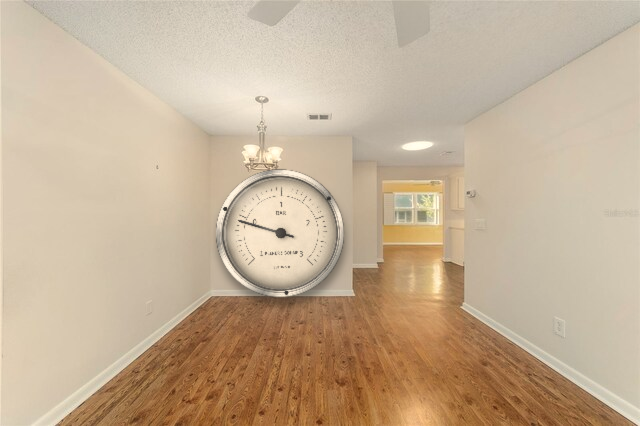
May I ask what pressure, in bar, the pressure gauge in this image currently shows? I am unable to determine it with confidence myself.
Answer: -0.1 bar
